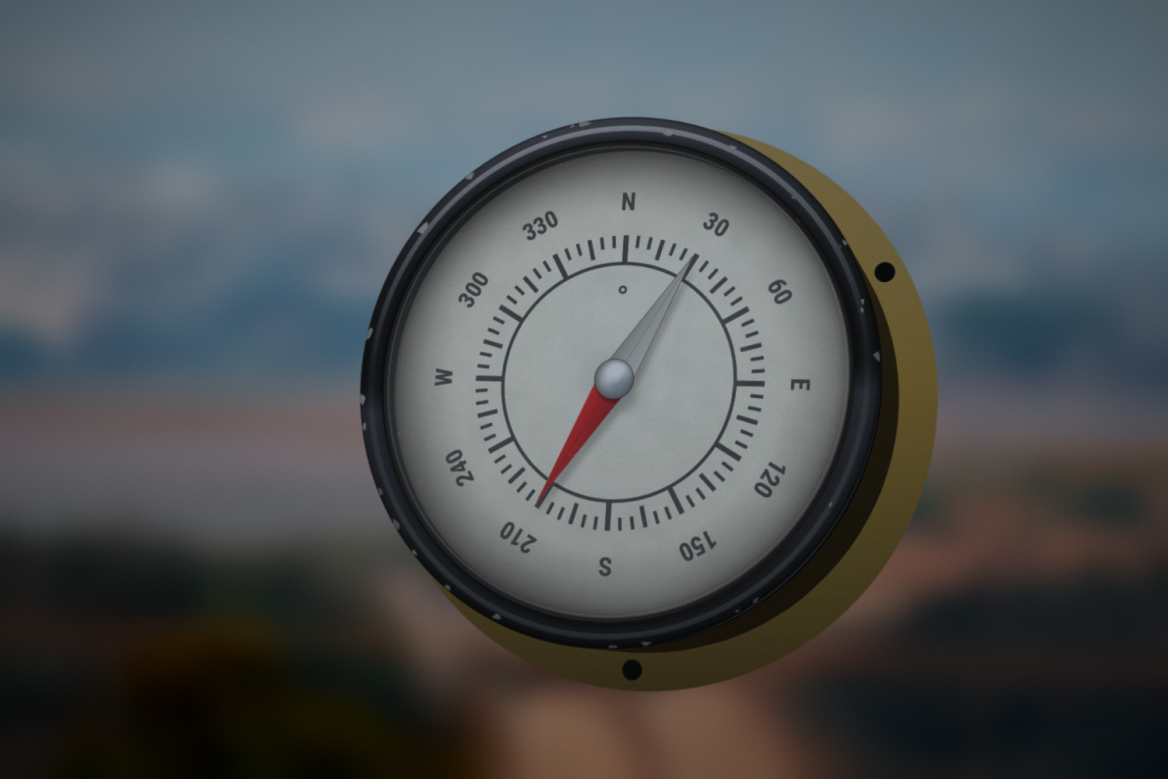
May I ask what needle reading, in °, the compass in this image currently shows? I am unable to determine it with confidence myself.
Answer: 210 °
